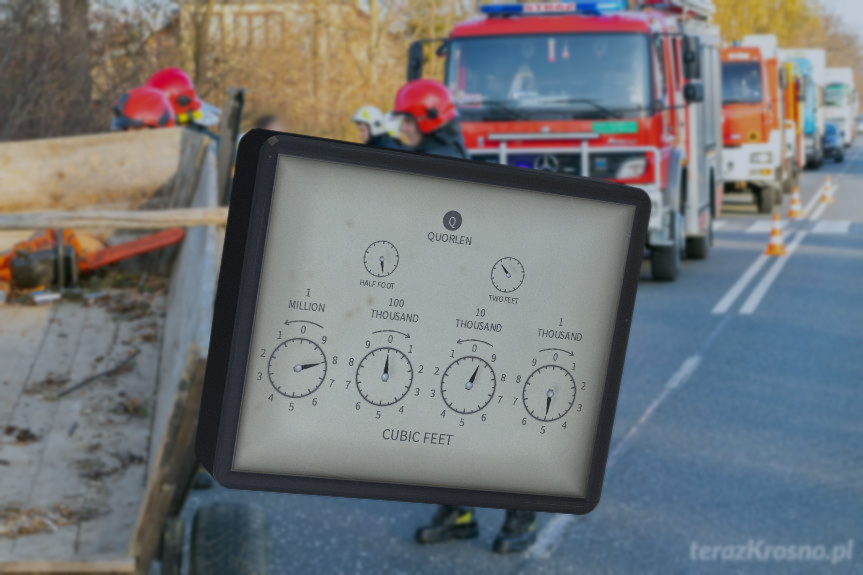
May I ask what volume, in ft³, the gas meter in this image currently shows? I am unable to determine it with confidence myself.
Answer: 799500 ft³
